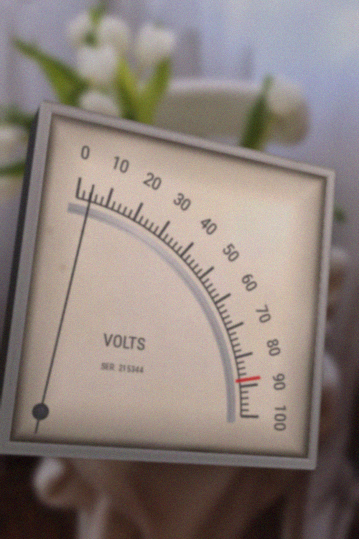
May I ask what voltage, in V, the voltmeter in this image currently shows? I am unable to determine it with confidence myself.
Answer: 4 V
